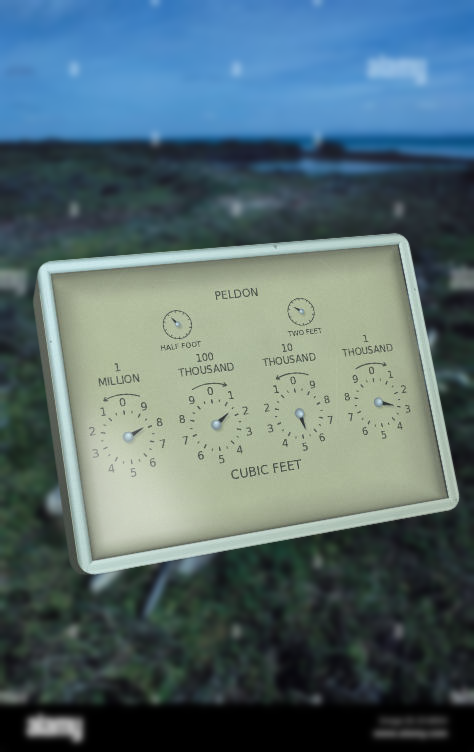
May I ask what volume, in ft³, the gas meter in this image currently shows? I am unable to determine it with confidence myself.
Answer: 815300 ft³
